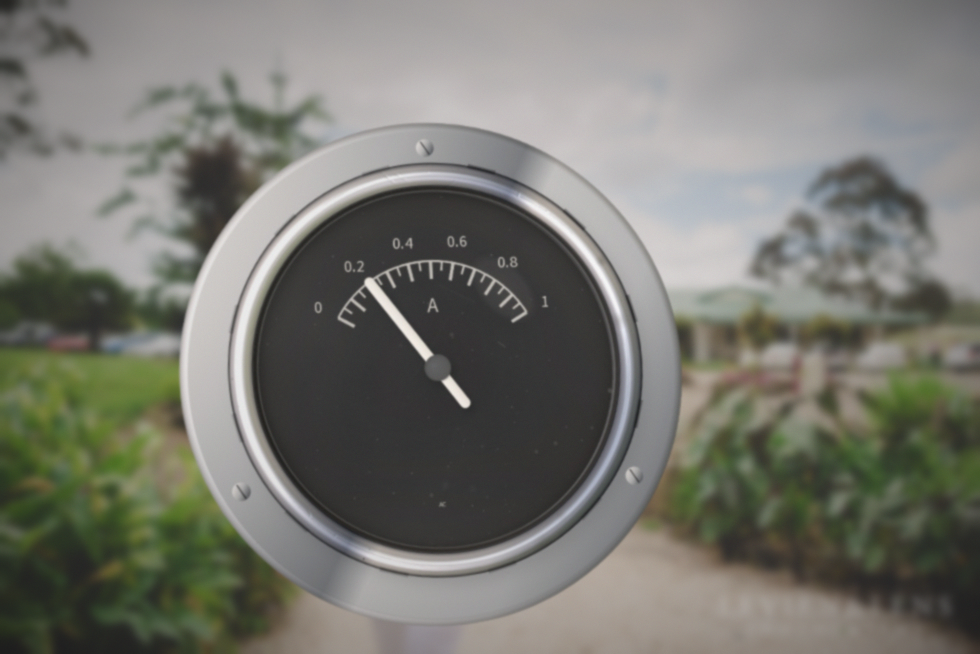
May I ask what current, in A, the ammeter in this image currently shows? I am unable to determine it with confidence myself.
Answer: 0.2 A
